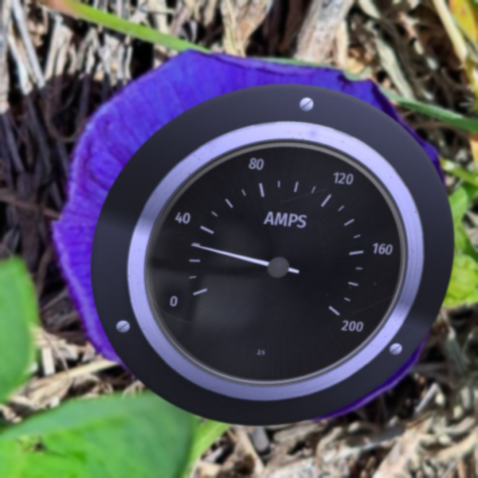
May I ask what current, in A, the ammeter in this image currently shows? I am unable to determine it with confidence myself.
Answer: 30 A
